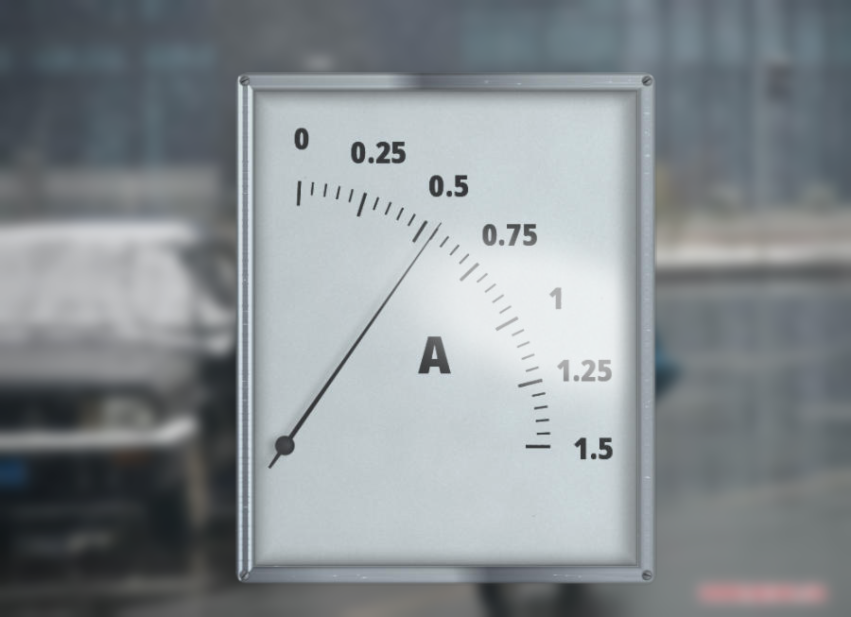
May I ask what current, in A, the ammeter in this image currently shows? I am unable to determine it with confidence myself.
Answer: 0.55 A
